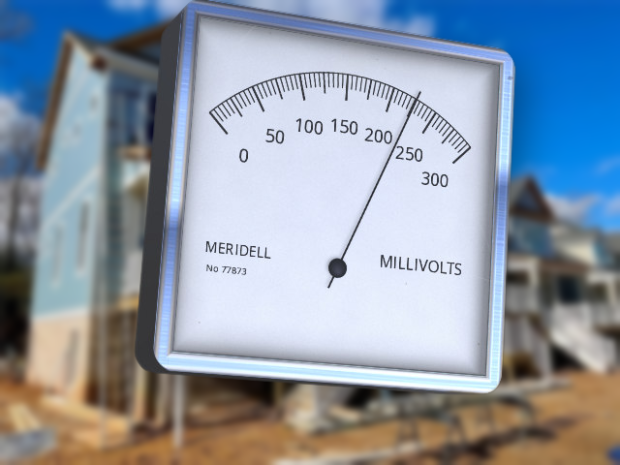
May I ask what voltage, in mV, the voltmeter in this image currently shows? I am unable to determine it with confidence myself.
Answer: 225 mV
